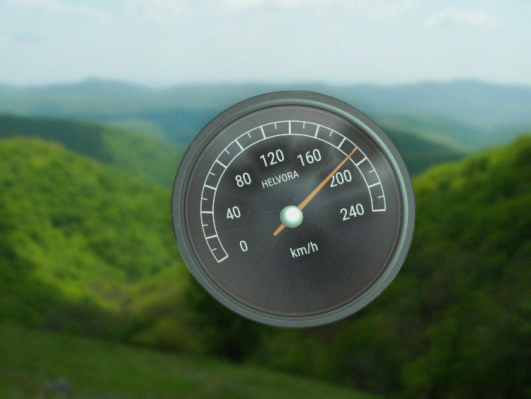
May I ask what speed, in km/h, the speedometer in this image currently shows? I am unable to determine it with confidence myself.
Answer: 190 km/h
